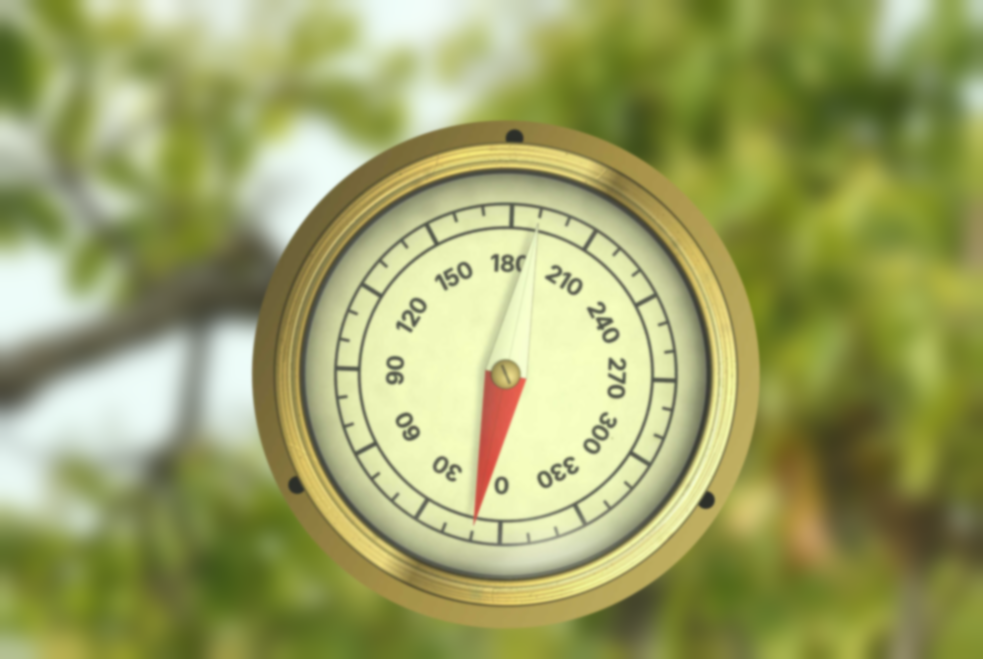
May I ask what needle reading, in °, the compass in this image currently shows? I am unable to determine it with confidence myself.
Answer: 10 °
